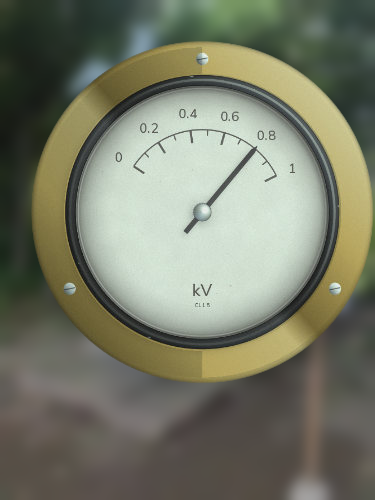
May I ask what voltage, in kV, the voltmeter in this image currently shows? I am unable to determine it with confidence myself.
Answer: 0.8 kV
